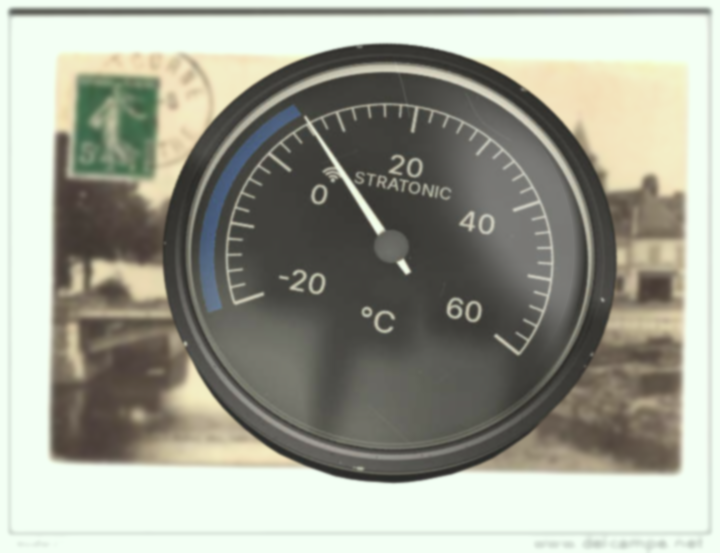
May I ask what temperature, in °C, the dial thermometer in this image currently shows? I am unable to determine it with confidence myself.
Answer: 6 °C
